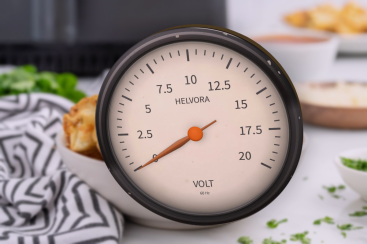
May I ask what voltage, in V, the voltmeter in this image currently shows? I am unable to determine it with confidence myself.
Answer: 0 V
